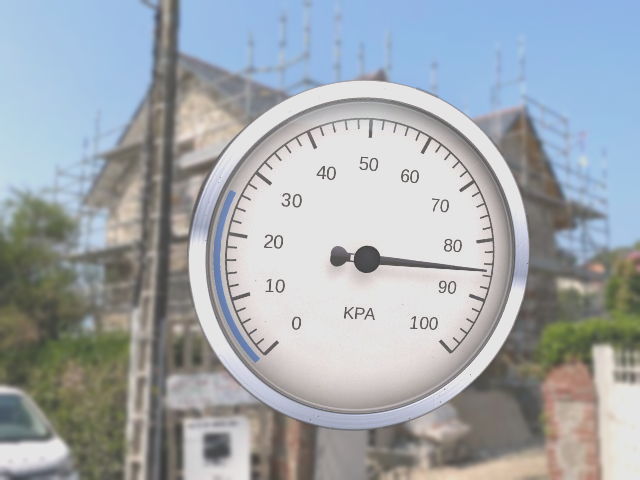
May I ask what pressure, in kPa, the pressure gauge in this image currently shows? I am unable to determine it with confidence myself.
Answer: 85 kPa
